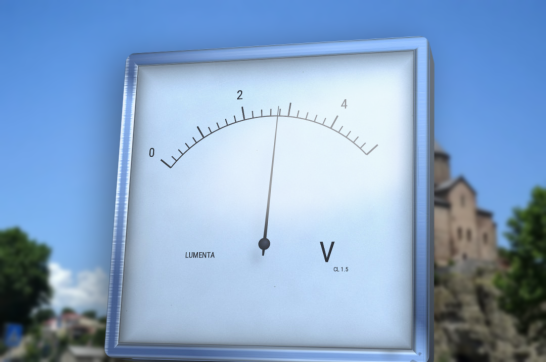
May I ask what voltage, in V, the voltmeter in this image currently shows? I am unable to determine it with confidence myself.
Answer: 2.8 V
